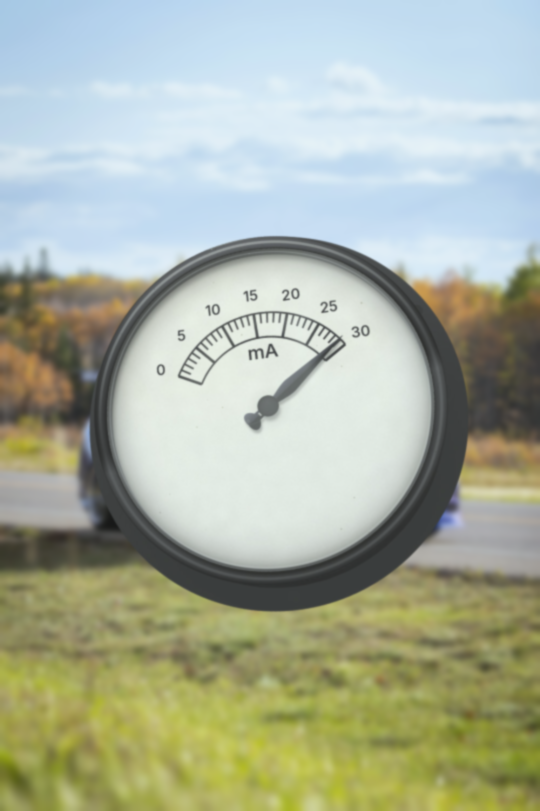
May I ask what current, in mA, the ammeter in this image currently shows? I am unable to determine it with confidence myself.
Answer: 29 mA
